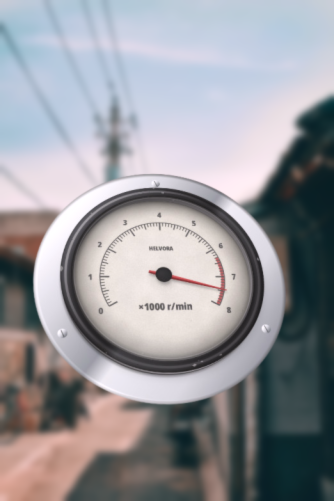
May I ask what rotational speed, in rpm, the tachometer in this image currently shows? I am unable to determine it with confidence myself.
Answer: 7500 rpm
